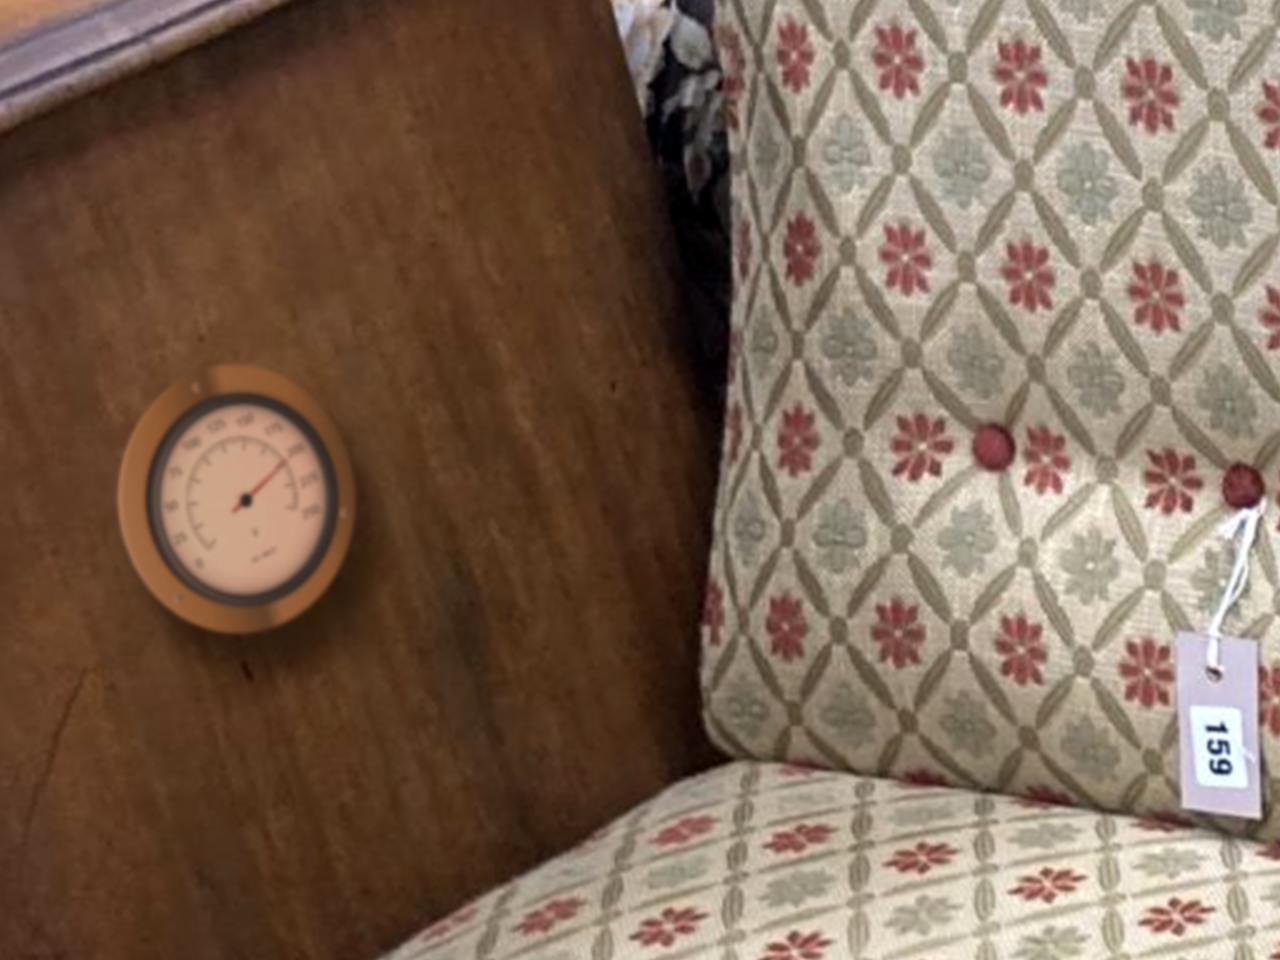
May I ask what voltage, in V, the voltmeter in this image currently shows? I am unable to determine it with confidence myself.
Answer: 200 V
